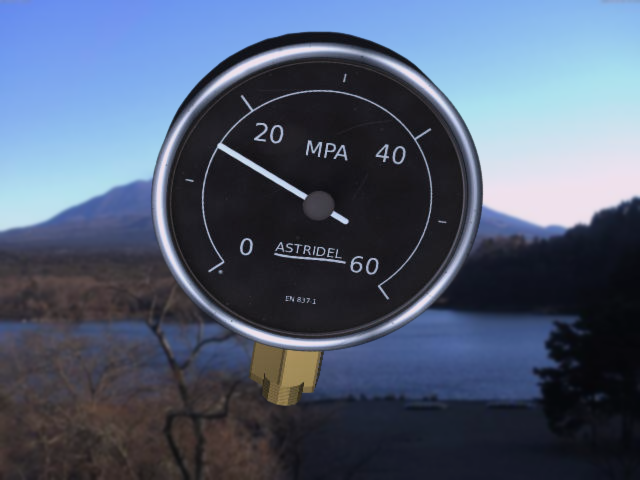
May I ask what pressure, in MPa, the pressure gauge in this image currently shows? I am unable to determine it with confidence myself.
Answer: 15 MPa
